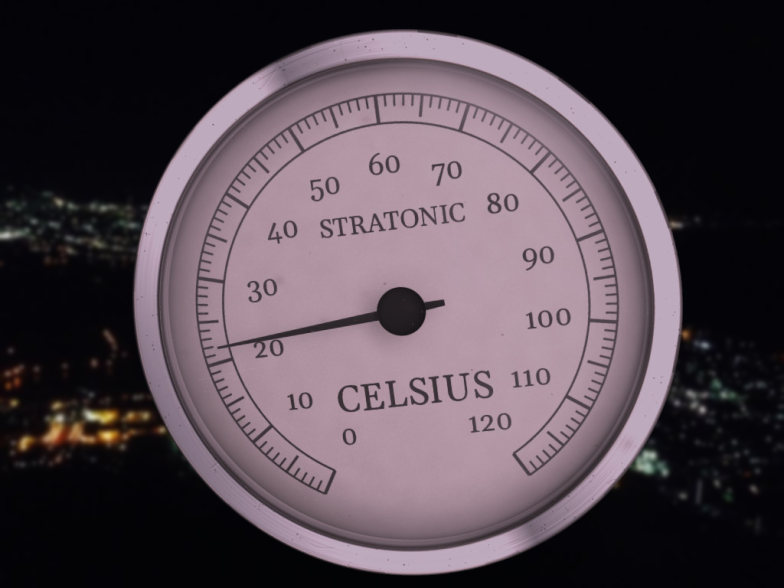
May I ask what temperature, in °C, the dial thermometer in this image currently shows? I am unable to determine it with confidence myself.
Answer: 22 °C
